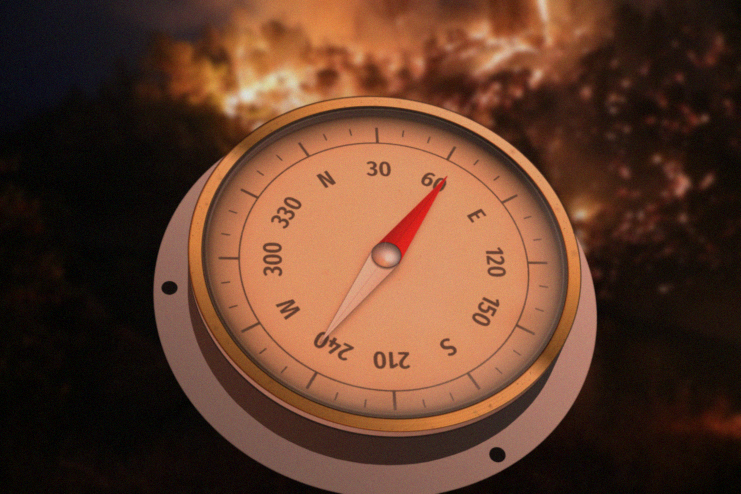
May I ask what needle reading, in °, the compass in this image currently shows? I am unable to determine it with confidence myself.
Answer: 65 °
